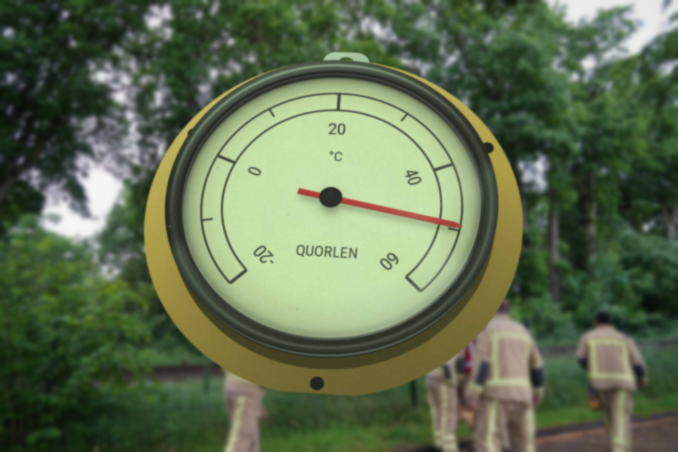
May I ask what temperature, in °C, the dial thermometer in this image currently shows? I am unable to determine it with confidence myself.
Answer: 50 °C
